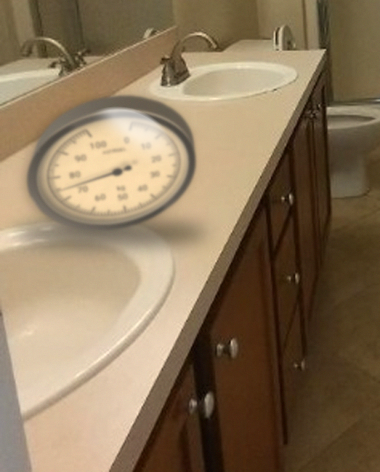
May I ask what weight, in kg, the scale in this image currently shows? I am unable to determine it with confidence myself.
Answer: 75 kg
